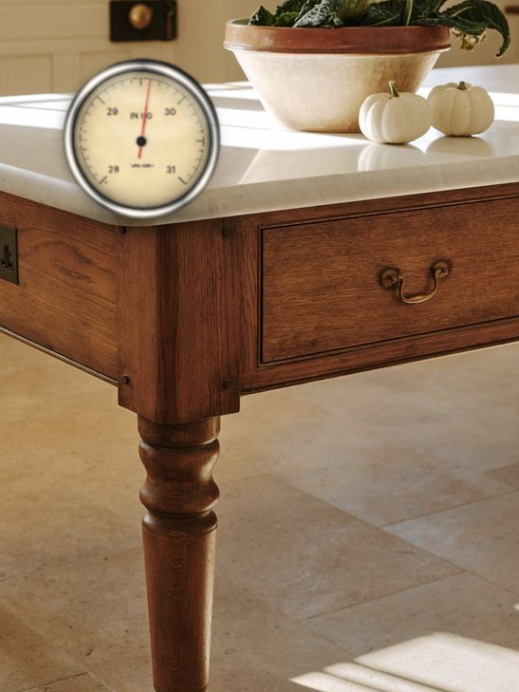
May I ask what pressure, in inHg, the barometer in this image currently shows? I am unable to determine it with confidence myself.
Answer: 29.6 inHg
